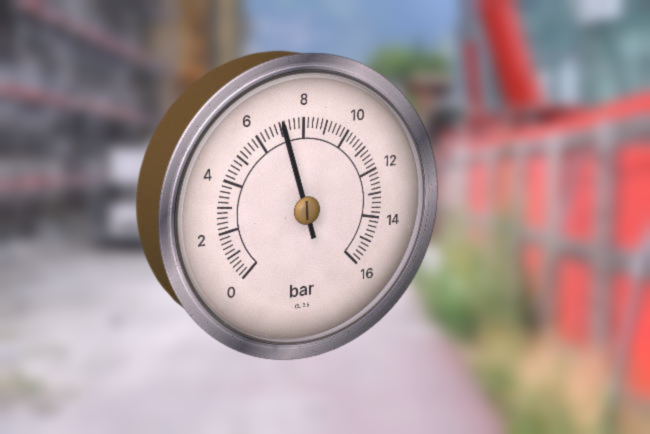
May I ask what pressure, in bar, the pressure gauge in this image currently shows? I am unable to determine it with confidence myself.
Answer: 7 bar
